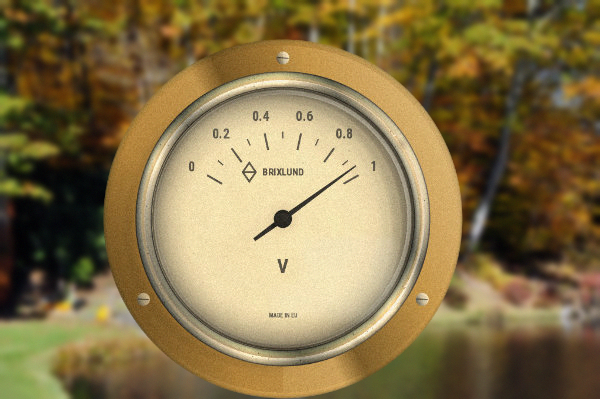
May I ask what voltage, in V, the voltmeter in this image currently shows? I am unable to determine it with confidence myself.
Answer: 0.95 V
